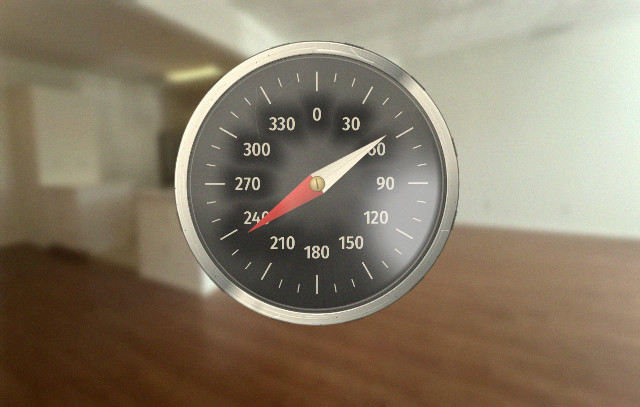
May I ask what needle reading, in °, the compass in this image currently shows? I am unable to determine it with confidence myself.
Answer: 235 °
